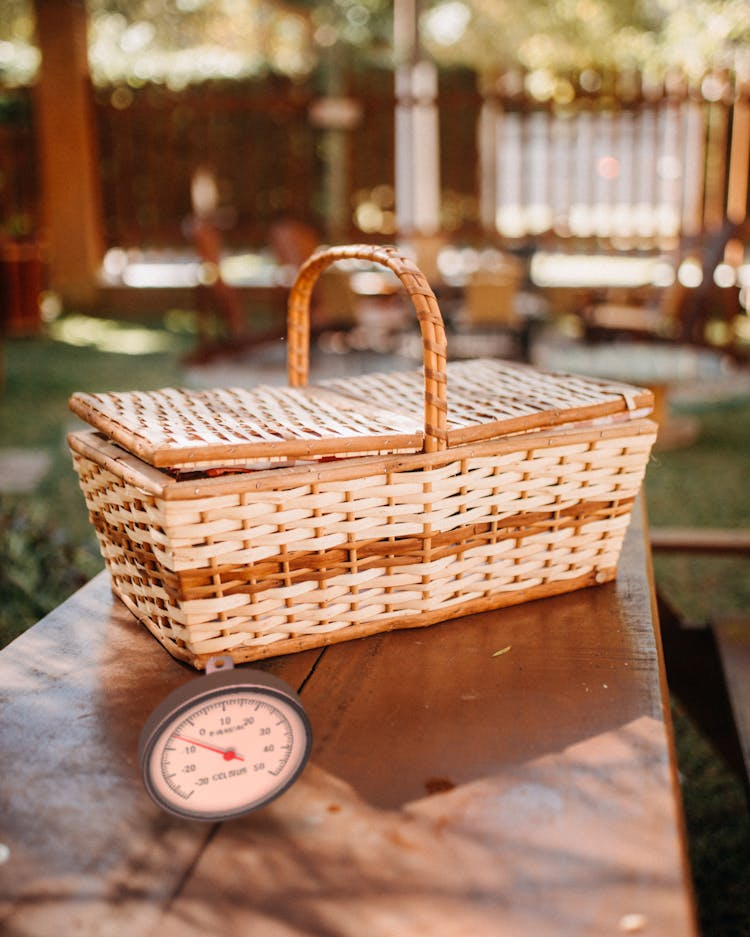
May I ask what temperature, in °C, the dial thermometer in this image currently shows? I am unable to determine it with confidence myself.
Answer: -5 °C
